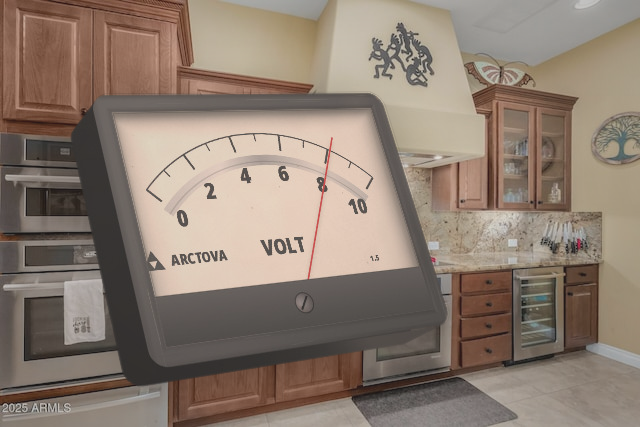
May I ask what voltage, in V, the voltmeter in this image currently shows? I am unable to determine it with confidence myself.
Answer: 8 V
